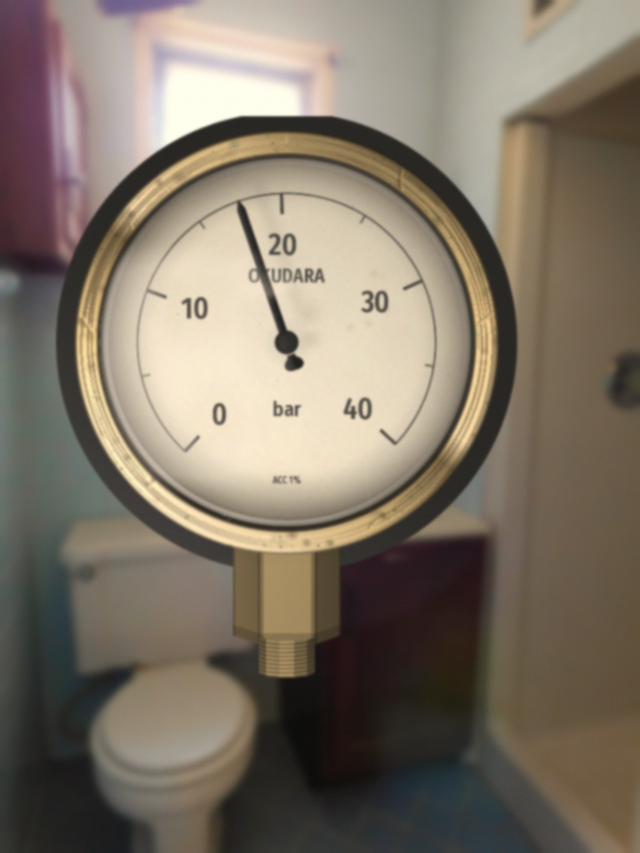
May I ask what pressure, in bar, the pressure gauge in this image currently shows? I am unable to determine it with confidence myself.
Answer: 17.5 bar
